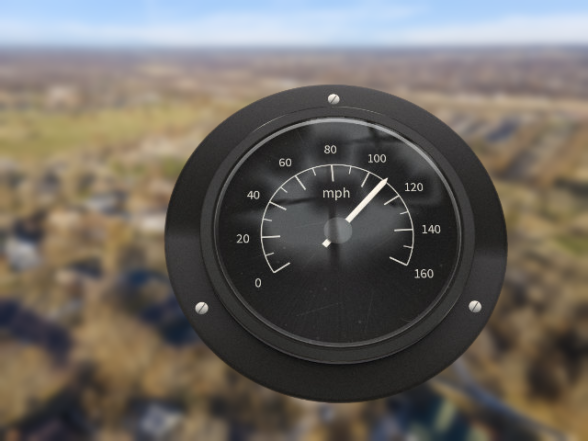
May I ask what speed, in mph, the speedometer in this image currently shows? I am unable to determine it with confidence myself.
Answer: 110 mph
